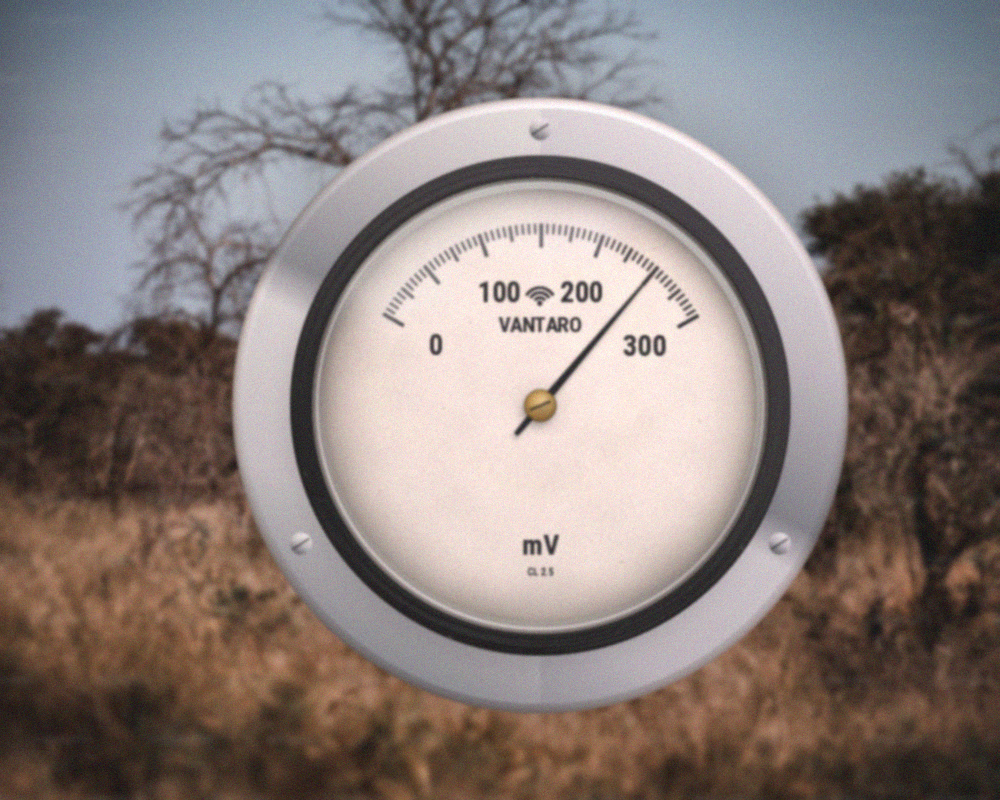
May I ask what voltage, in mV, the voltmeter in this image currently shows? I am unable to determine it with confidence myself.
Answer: 250 mV
